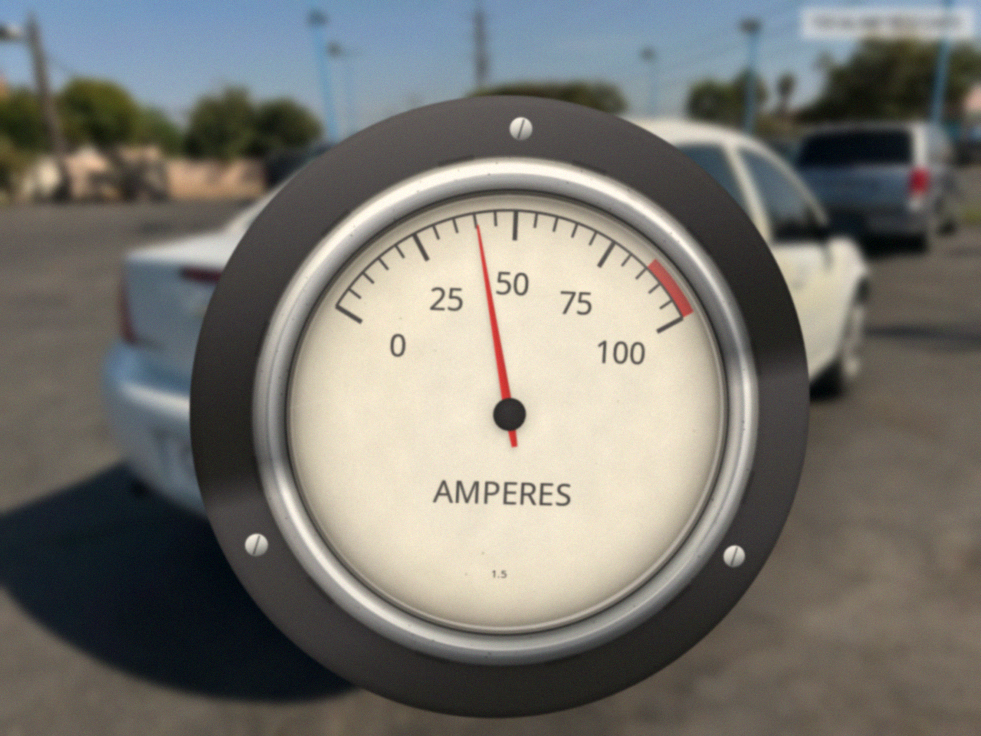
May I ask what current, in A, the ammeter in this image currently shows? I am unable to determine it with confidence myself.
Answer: 40 A
